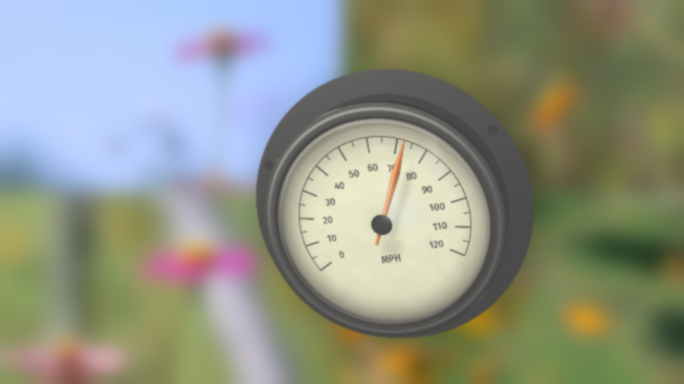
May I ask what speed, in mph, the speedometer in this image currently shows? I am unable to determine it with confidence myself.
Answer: 72.5 mph
